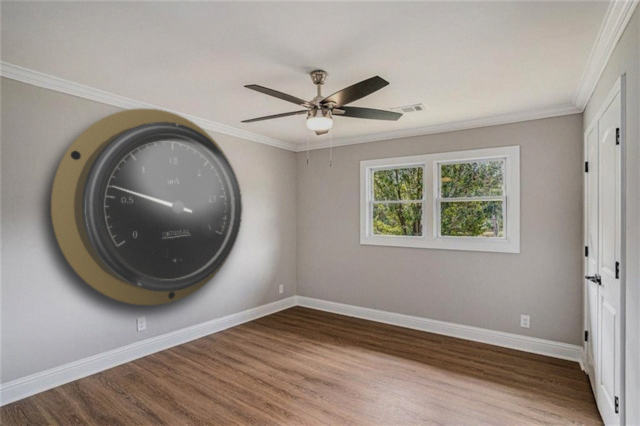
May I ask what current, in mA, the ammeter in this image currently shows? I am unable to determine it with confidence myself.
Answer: 0.6 mA
